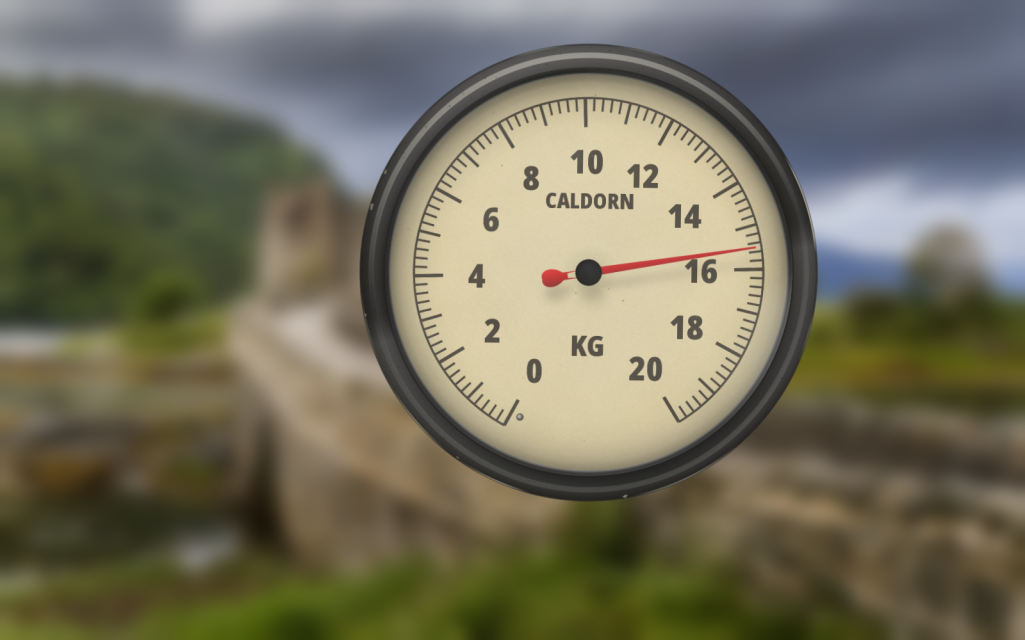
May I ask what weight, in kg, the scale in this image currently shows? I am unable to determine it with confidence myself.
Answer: 15.5 kg
